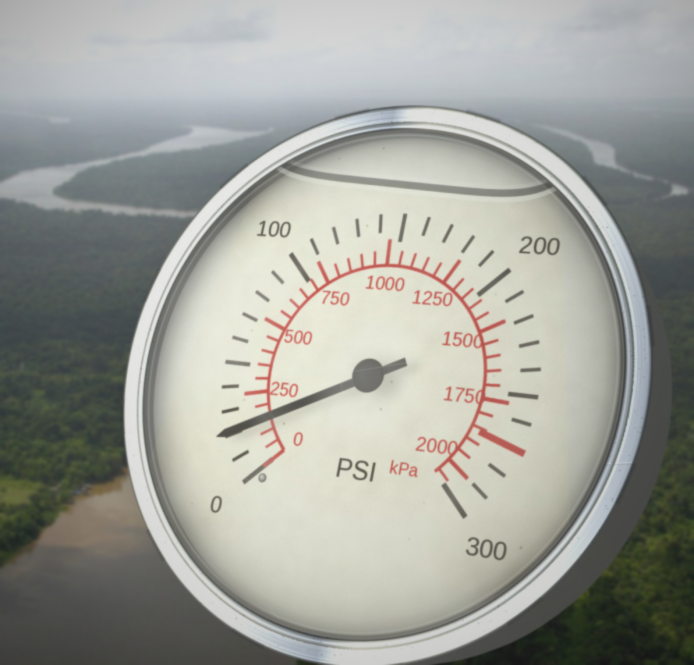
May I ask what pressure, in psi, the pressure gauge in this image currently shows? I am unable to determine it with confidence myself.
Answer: 20 psi
